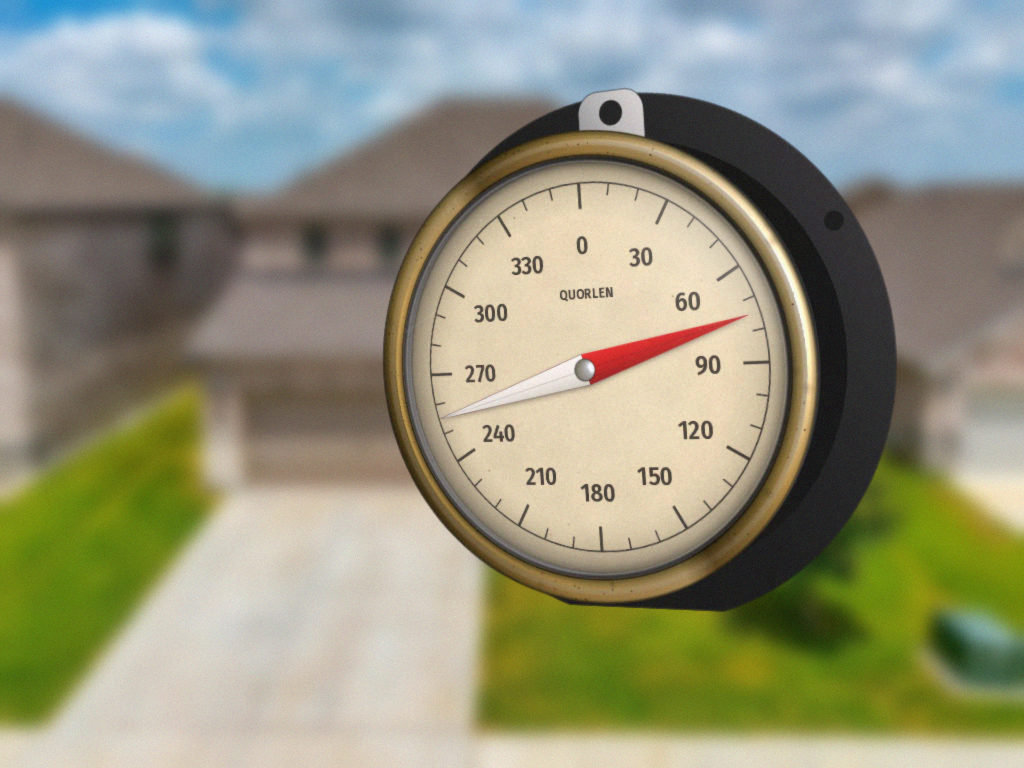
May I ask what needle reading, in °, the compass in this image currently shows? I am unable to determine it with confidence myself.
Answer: 75 °
